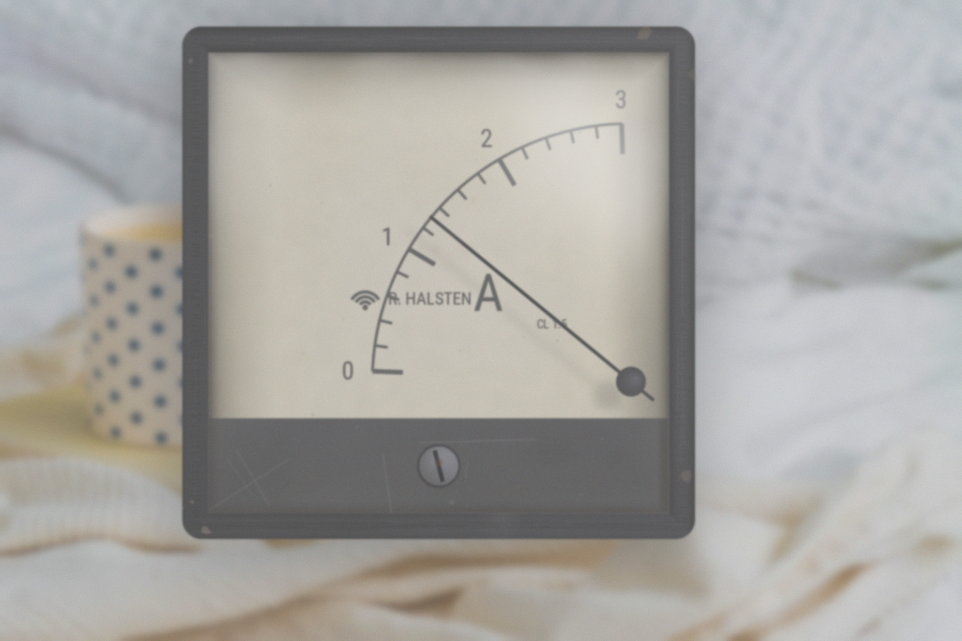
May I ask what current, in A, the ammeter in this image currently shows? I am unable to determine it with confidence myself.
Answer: 1.3 A
